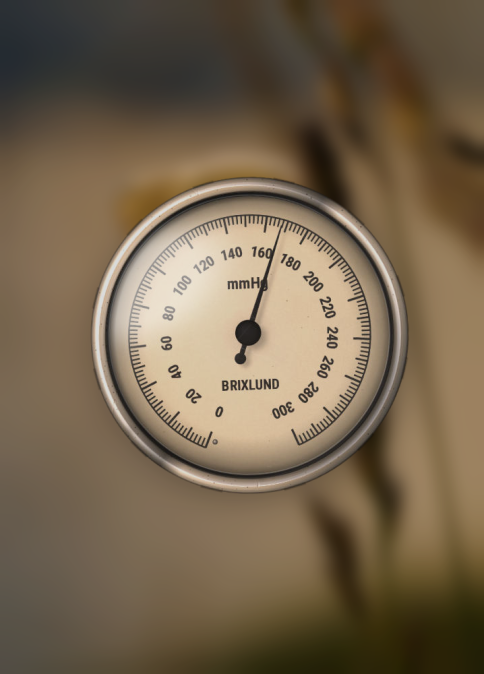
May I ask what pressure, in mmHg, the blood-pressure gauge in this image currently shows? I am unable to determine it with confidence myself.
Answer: 168 mmHg
